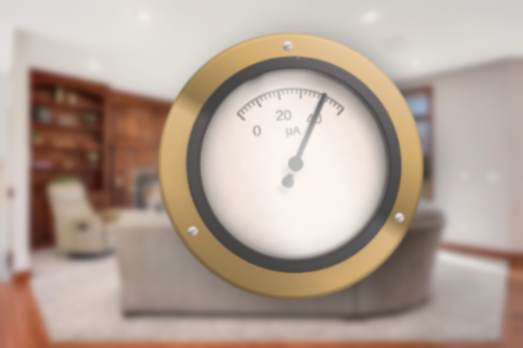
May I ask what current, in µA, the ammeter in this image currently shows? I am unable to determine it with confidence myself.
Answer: 40 µA
